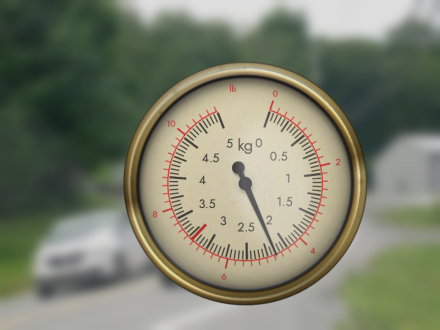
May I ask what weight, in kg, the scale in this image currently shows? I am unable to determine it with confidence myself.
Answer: 2.15 kg
